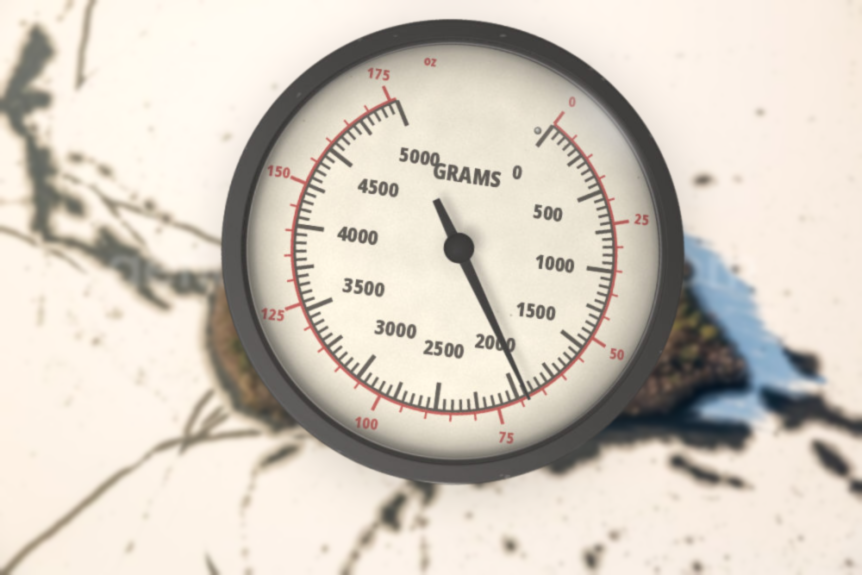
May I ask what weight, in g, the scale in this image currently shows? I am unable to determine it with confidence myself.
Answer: 1950 g
